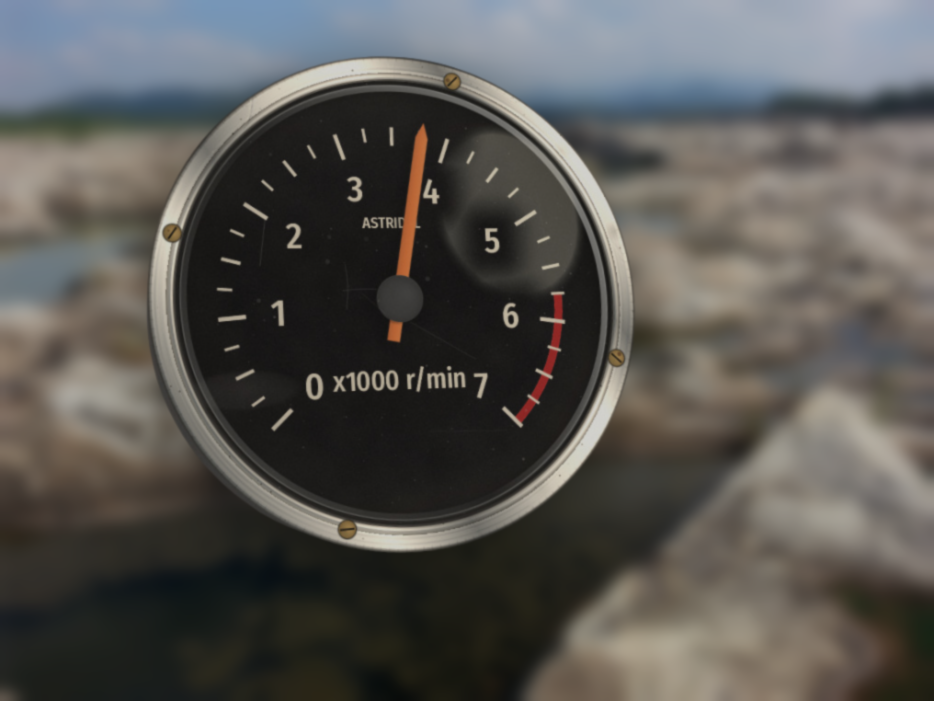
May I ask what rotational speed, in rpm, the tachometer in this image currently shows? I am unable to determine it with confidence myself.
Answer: 3750 rpm
